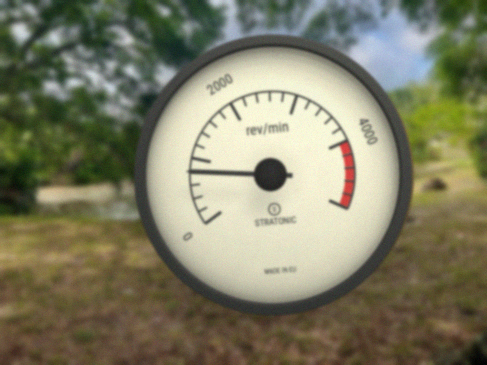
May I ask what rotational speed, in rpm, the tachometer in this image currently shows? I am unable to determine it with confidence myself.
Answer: 800 rpm
